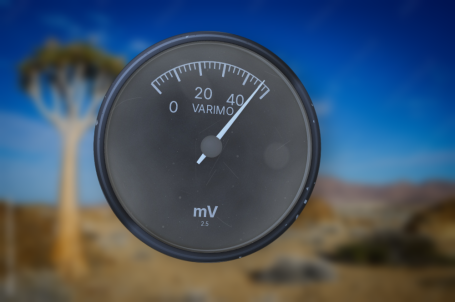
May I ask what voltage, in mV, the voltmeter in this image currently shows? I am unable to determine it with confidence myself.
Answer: 46 mV
